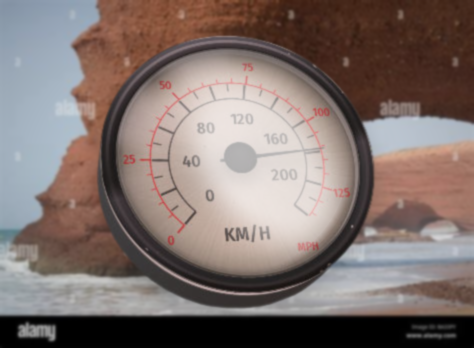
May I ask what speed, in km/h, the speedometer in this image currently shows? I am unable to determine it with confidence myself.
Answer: 180 km/h
